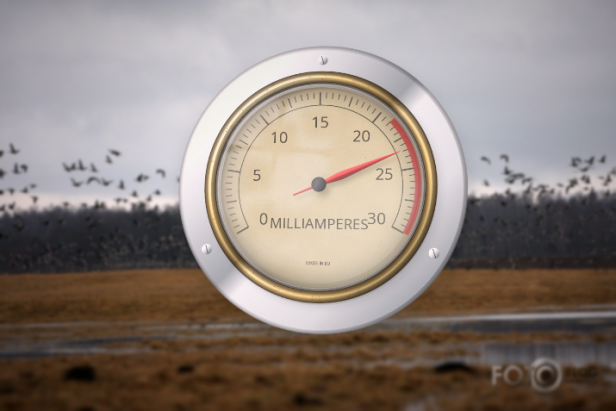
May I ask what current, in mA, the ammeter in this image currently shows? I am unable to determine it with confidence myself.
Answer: 23.5 mA
